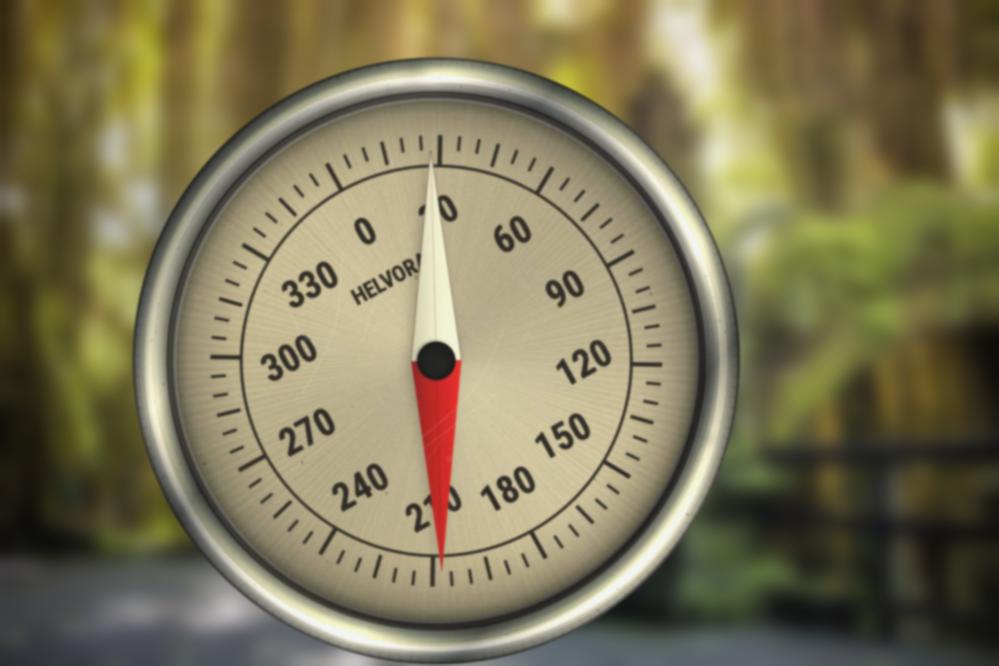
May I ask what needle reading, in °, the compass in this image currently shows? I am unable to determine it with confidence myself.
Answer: 207.5 °
